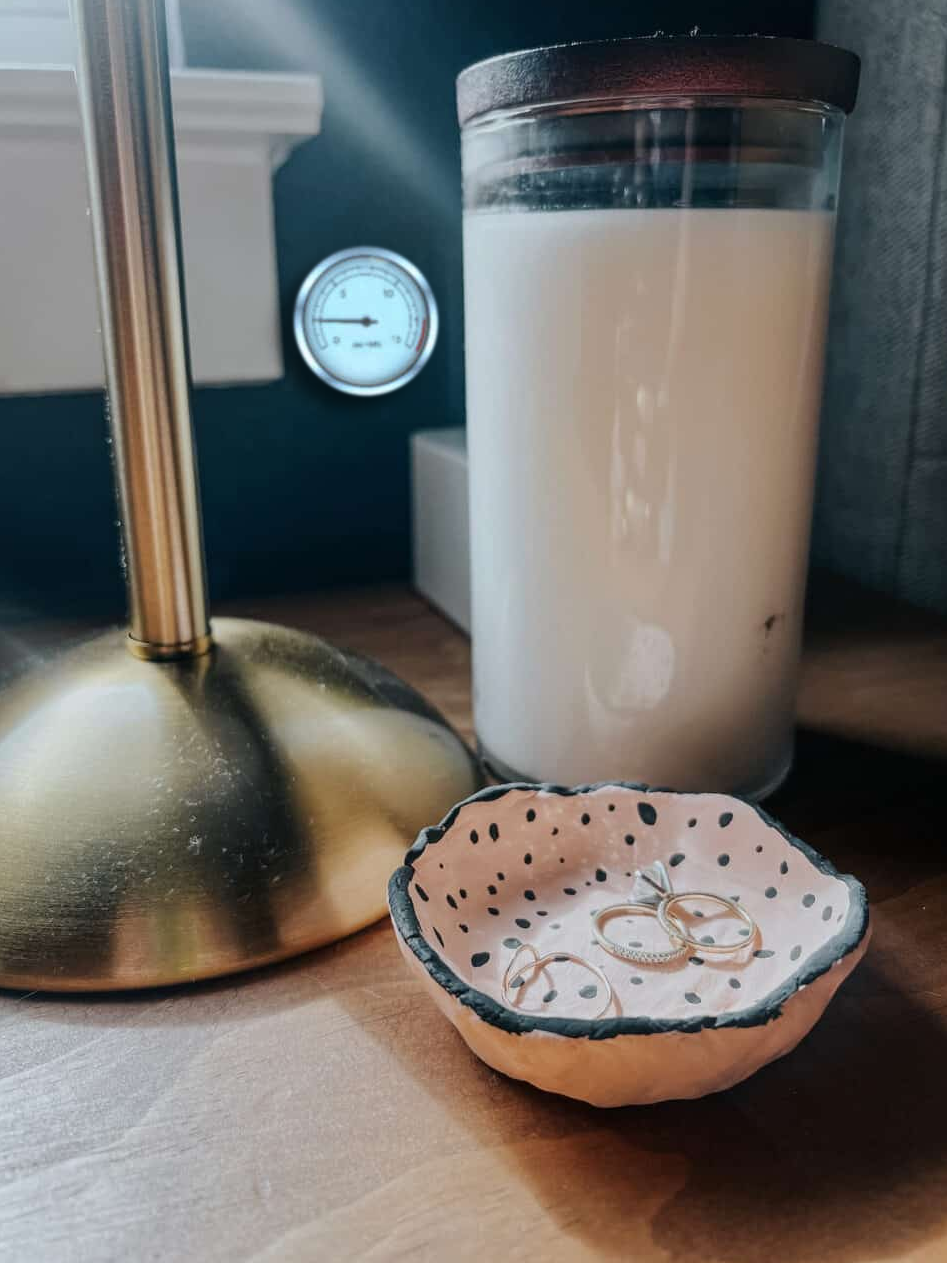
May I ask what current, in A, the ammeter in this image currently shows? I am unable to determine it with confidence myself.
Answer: 2 A
